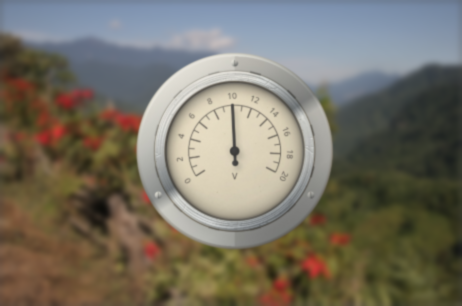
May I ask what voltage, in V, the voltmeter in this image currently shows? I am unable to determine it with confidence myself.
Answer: 10 V
